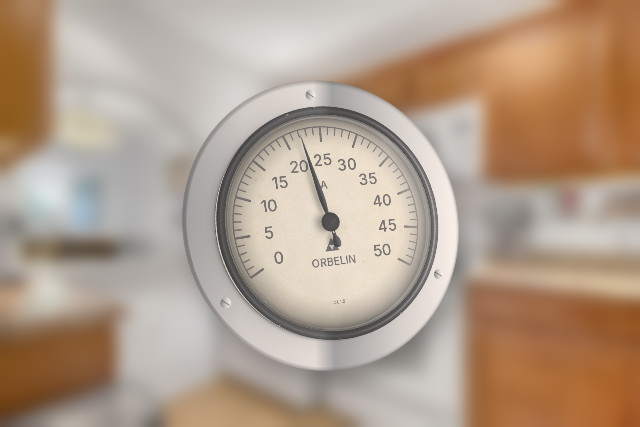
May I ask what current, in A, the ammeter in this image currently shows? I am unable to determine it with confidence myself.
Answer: 22 A
